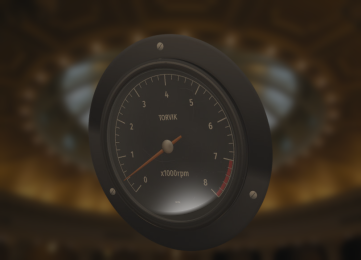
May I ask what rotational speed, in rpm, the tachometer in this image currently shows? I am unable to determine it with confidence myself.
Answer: 400 rpm
